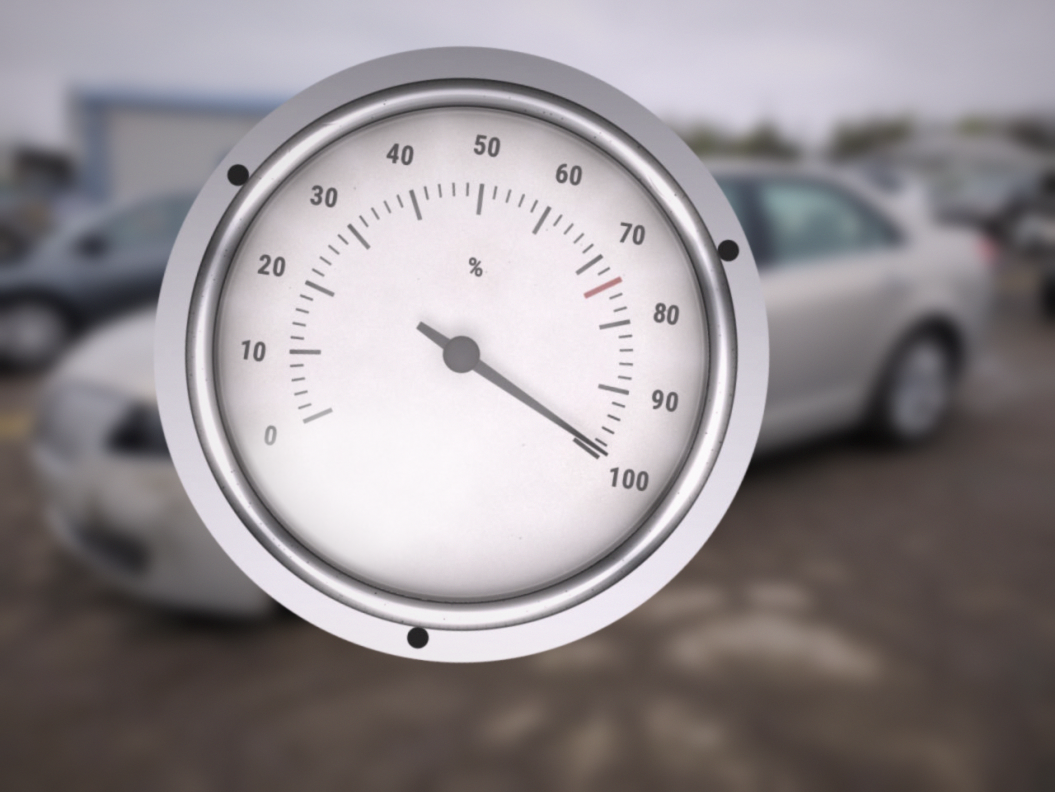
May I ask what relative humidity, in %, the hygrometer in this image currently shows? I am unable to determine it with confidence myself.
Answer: 99 %
